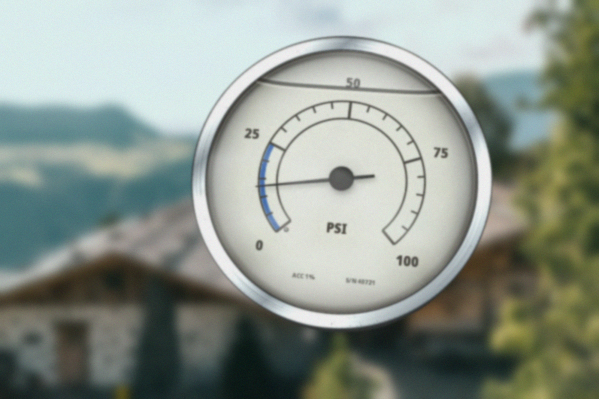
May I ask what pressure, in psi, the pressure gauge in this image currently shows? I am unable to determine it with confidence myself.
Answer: 12.5 psi
